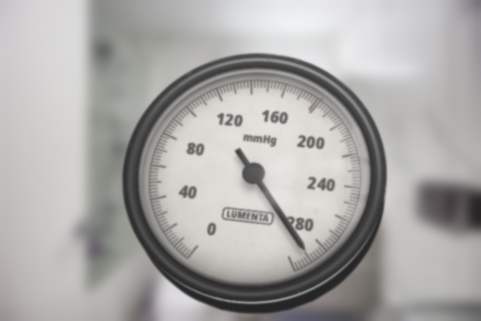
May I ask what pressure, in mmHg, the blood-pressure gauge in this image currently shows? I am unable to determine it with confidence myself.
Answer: 290 mmHg
